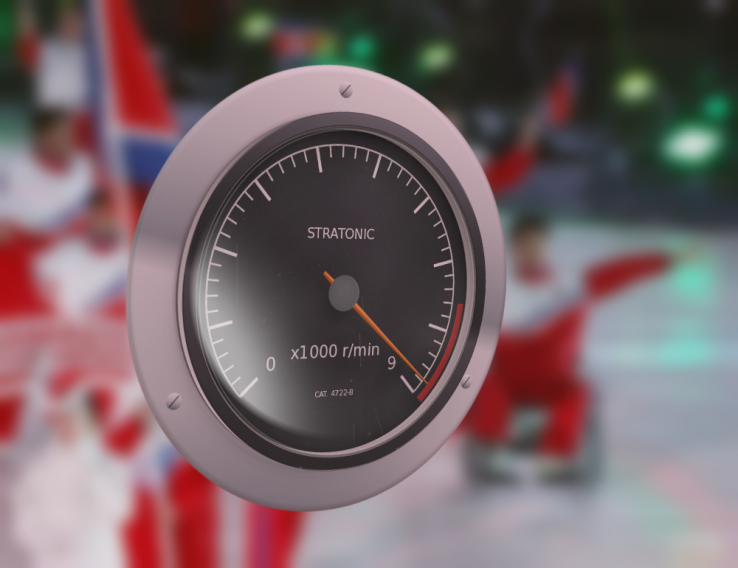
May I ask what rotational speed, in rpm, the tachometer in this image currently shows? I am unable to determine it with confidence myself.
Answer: 8800 rpm
